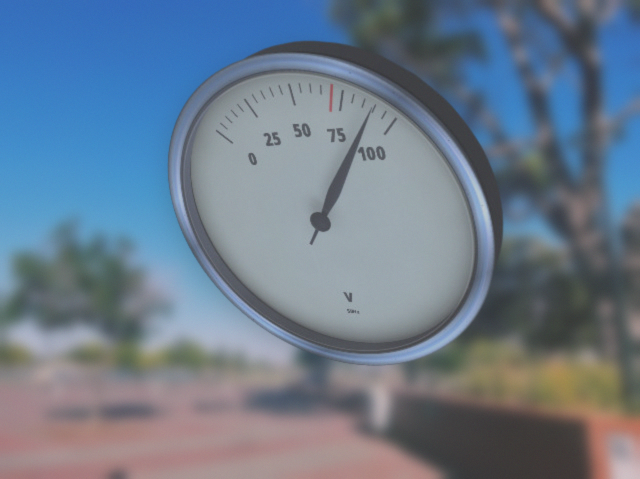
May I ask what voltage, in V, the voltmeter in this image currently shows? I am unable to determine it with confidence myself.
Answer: 90 V
